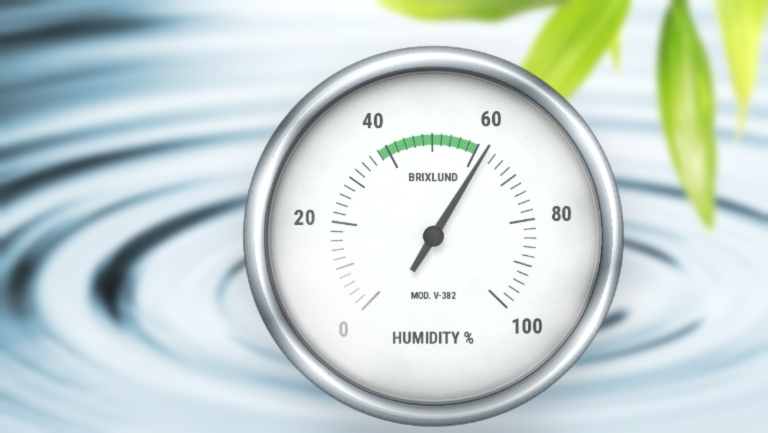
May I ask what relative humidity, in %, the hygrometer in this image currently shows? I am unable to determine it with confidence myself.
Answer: 62 %
